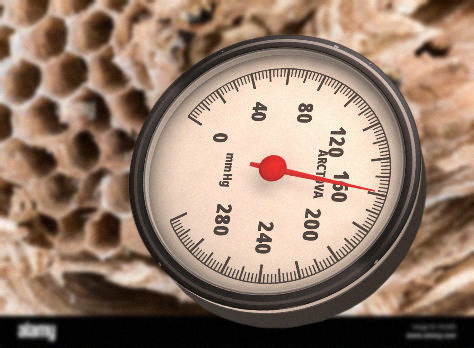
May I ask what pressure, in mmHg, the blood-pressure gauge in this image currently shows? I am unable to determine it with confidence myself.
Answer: 160 mmHg
